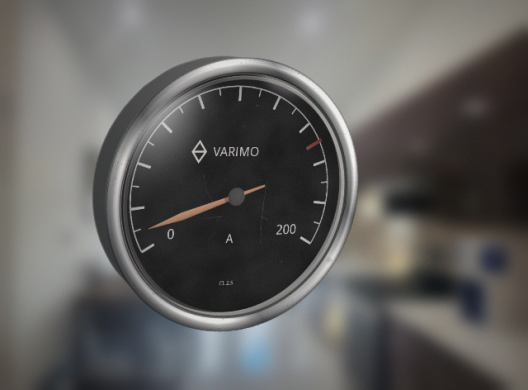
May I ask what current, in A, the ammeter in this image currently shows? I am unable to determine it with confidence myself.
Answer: 10 A
